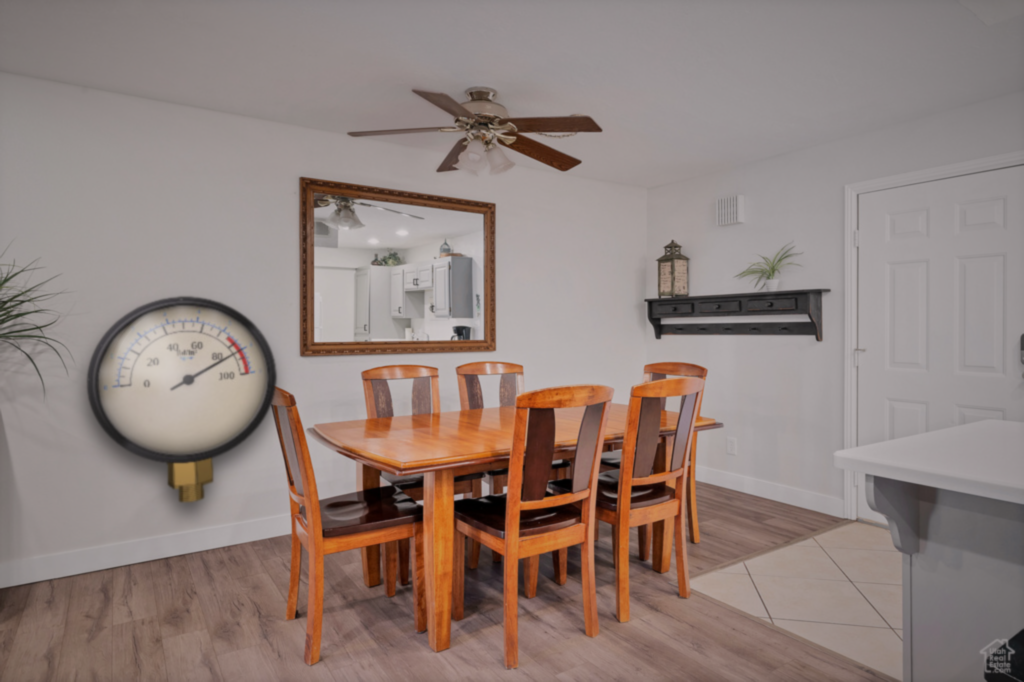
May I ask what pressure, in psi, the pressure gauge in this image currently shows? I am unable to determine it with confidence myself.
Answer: 85 psi
